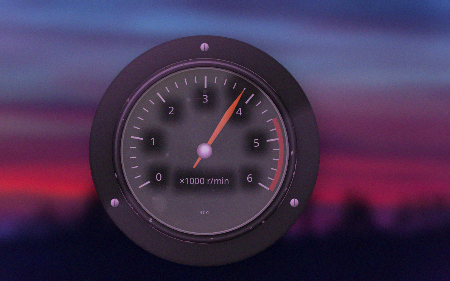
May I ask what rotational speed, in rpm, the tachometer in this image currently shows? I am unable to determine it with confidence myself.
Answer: 3800 rpm
